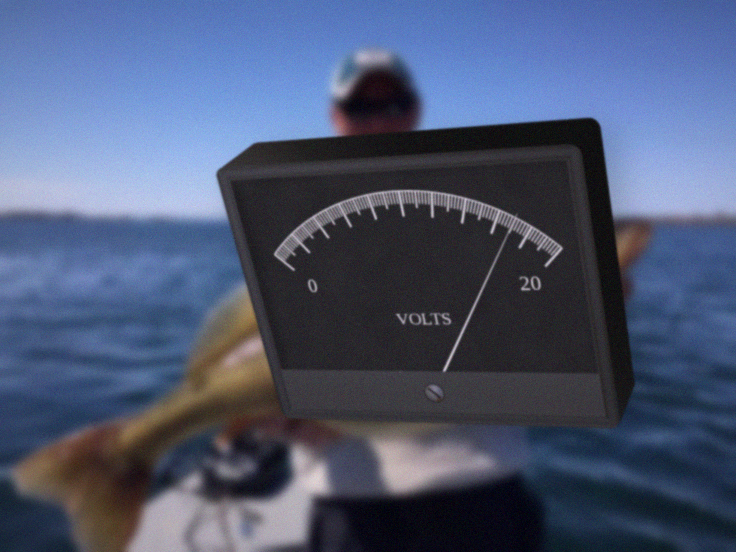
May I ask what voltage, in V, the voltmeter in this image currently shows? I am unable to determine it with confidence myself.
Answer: 17 V
